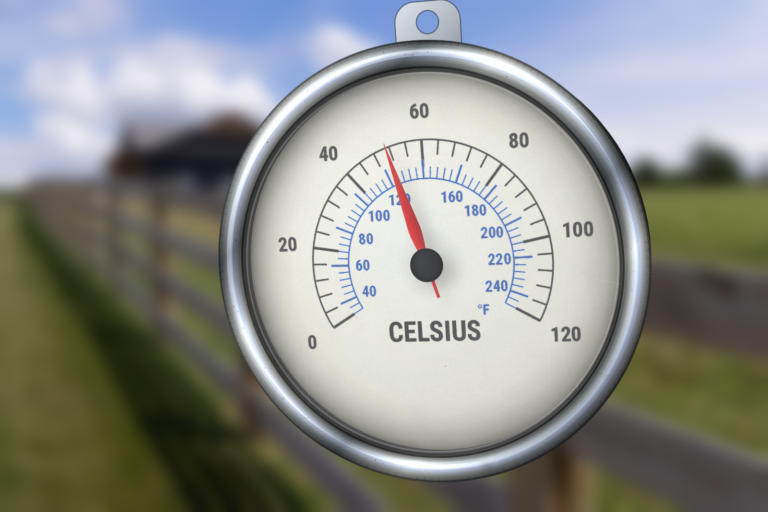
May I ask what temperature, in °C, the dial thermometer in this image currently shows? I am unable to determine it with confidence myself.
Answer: 52 °C
